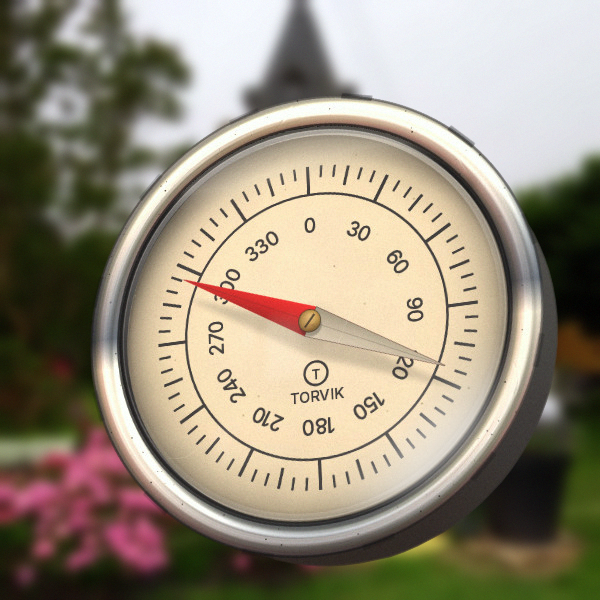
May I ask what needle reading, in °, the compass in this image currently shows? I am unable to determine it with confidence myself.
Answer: 295 °
